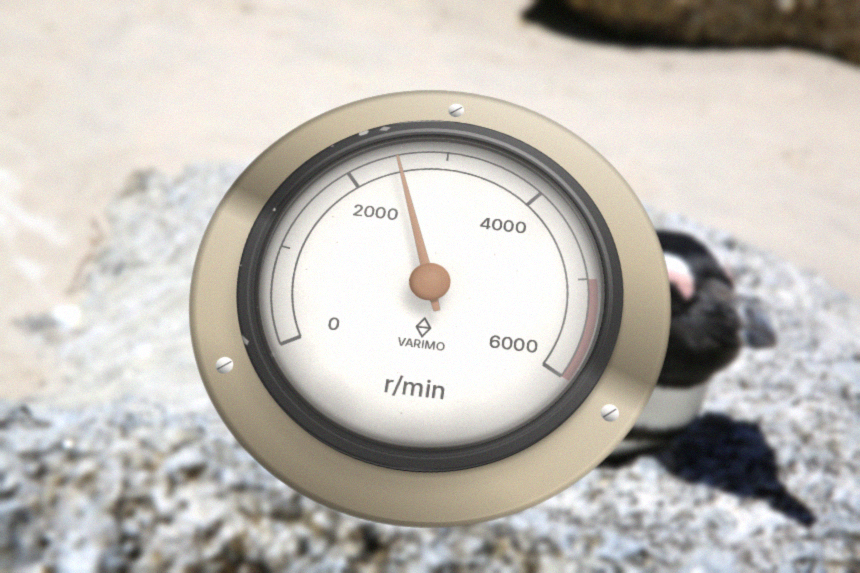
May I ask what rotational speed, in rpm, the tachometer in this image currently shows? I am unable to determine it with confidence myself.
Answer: 2500 rpm
